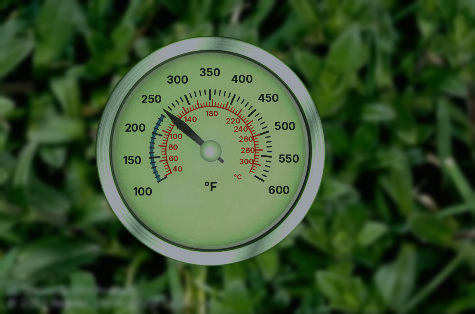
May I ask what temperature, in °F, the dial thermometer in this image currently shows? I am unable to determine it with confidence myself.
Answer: 250 °F
